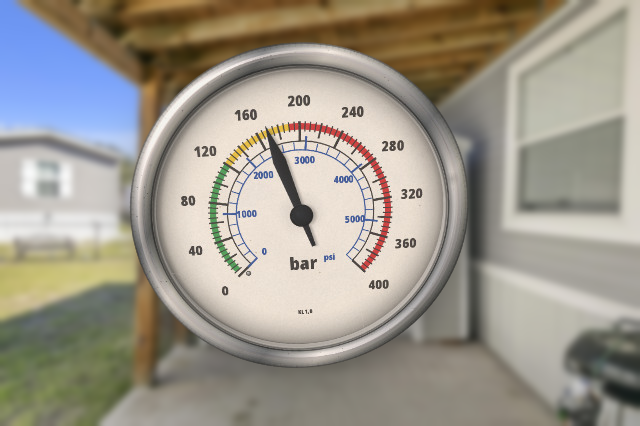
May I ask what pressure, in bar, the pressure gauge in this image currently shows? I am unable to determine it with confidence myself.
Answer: 170 bar
